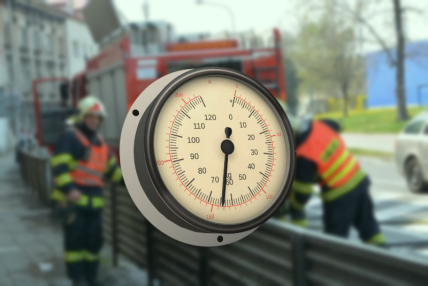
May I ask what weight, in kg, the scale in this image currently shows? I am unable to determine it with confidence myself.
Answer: 65 kg
